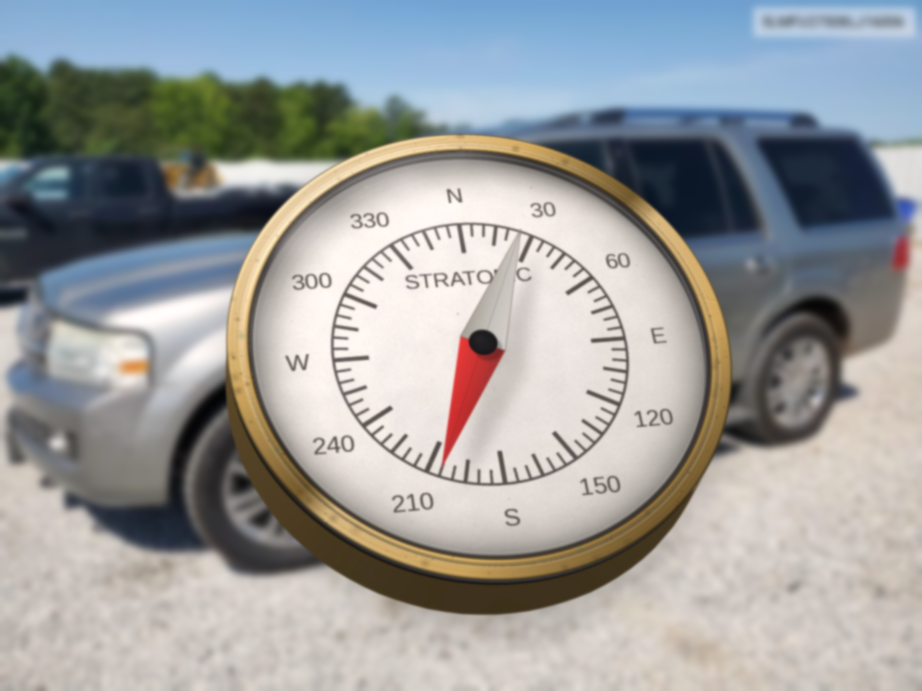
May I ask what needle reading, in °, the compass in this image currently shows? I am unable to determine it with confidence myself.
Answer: 205 °
